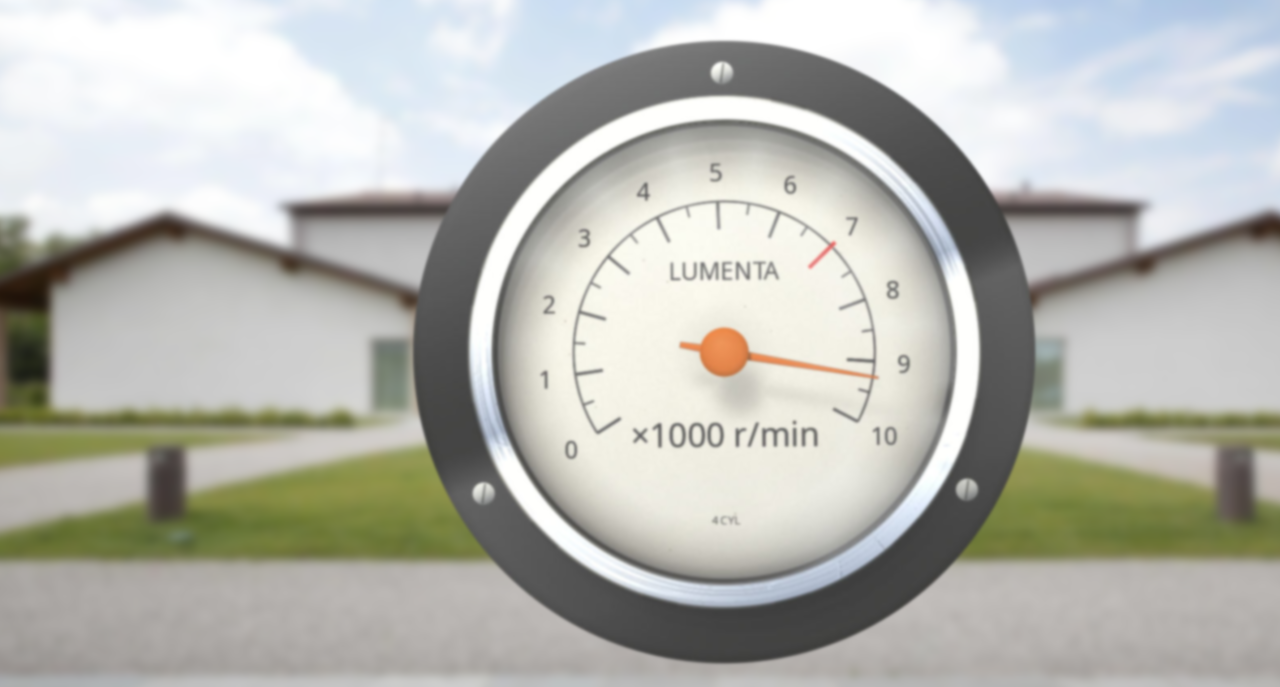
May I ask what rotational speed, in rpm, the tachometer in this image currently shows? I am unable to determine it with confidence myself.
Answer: 9250 rpm
